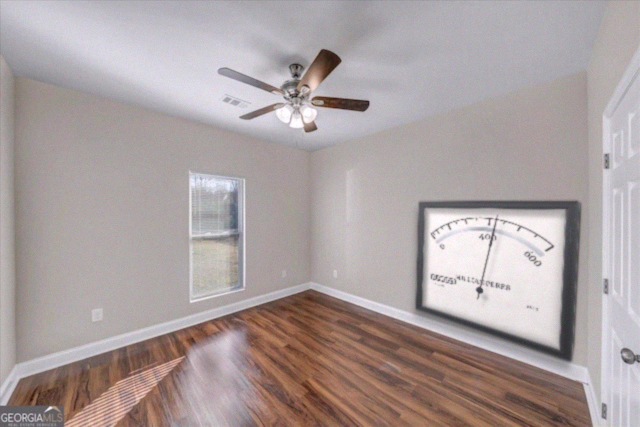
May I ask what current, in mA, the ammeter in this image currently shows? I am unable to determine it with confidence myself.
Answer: 425 mA
